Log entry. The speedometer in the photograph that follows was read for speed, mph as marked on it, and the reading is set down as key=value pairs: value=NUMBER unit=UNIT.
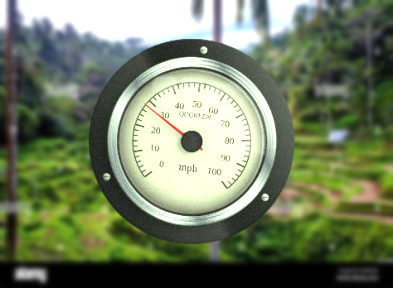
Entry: value=28 unit=mph
